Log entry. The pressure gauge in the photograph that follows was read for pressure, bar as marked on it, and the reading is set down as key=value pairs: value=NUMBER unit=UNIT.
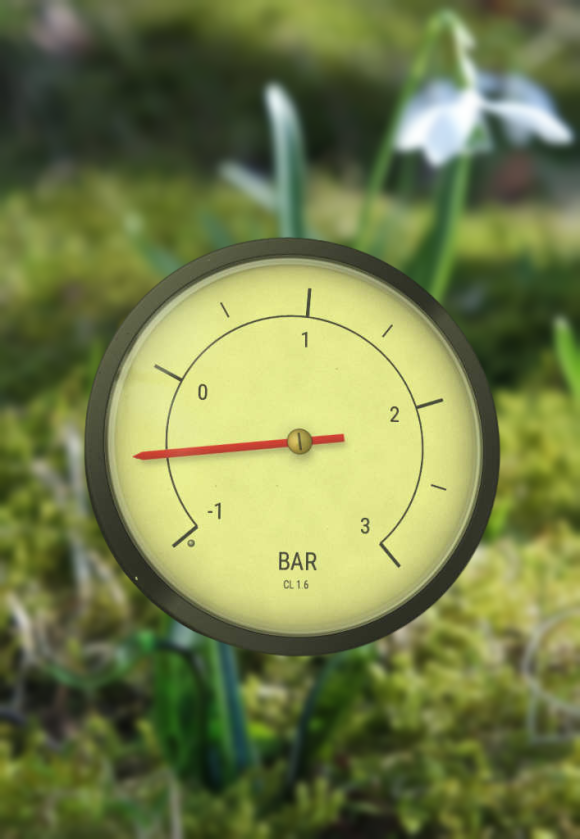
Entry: value=-0.5 unit=bar
